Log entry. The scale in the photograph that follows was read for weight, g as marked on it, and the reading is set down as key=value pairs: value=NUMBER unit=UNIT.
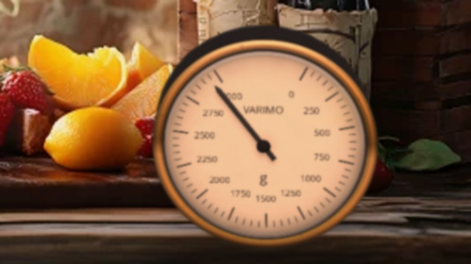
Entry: value=2950 unit=g
